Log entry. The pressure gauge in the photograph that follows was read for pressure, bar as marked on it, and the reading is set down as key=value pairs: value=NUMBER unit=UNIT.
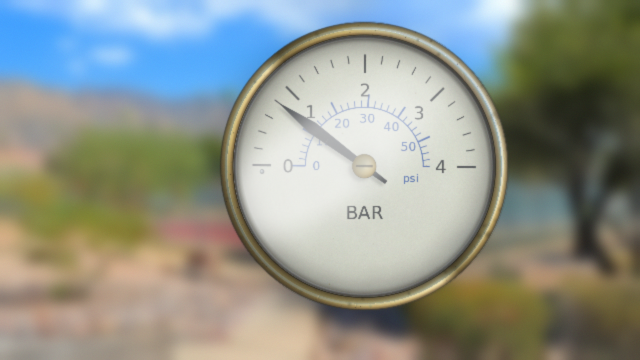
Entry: value=0.8 unit=bar
